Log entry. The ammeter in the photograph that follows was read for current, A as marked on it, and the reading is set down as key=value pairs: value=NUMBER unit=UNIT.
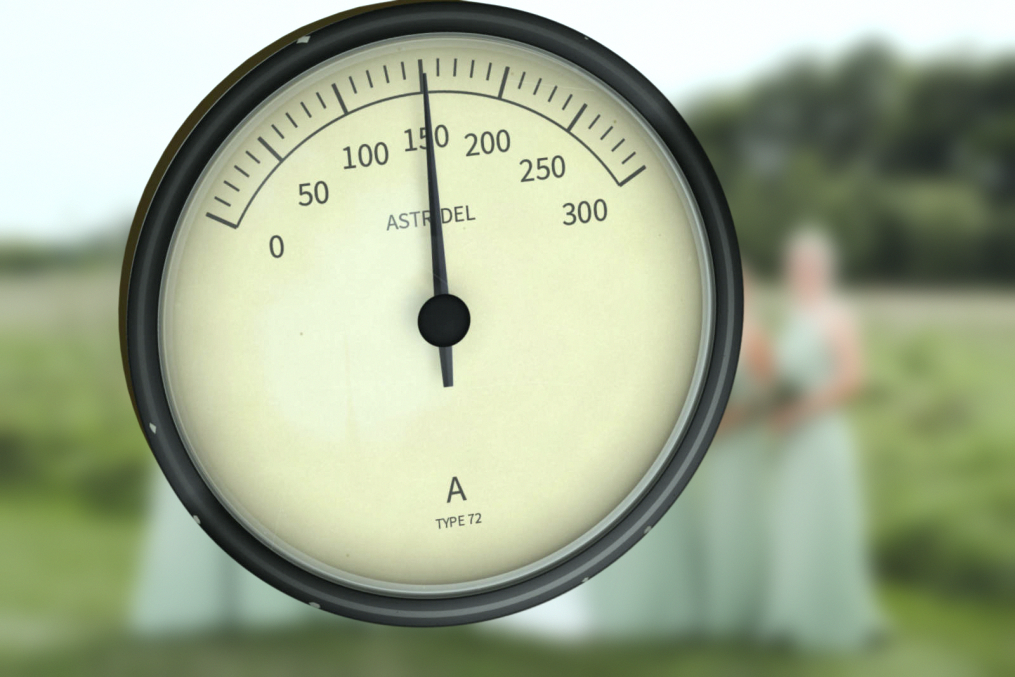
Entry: value=150 unit=A
